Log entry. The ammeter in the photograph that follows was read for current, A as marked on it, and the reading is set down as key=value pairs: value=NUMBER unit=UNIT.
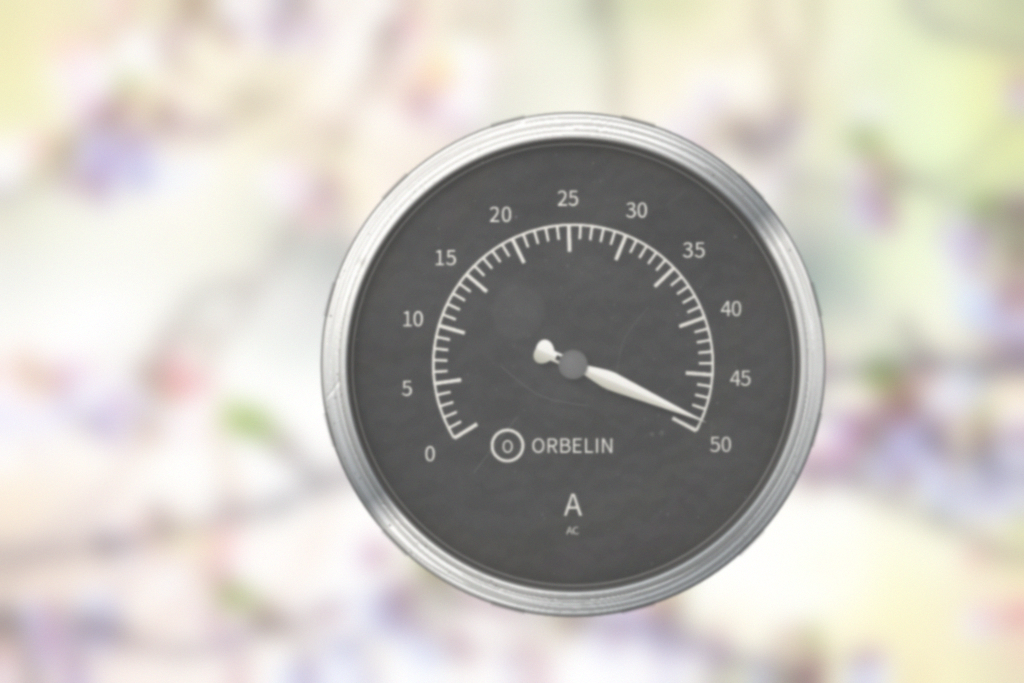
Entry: value=49 unit=A
